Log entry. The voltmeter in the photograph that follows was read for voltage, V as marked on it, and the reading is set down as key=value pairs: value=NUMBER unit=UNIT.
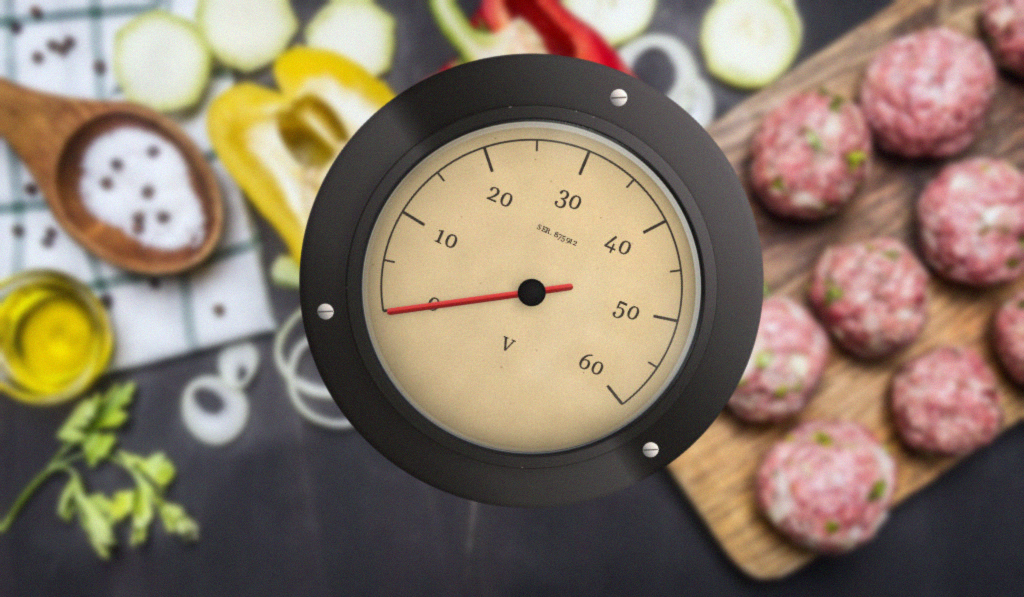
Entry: value=0 unit=V
